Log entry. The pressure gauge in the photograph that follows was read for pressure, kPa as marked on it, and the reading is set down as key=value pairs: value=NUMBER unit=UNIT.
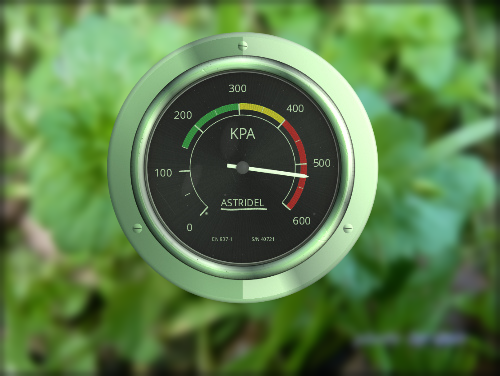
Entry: value=525 unit=kPa
